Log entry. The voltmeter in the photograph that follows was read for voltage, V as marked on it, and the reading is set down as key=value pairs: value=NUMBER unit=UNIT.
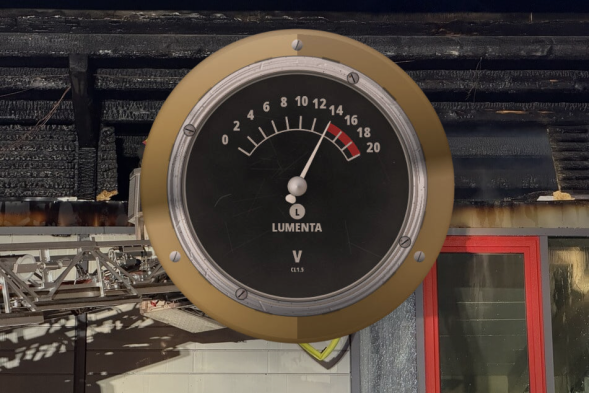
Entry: value=14 unit=V
